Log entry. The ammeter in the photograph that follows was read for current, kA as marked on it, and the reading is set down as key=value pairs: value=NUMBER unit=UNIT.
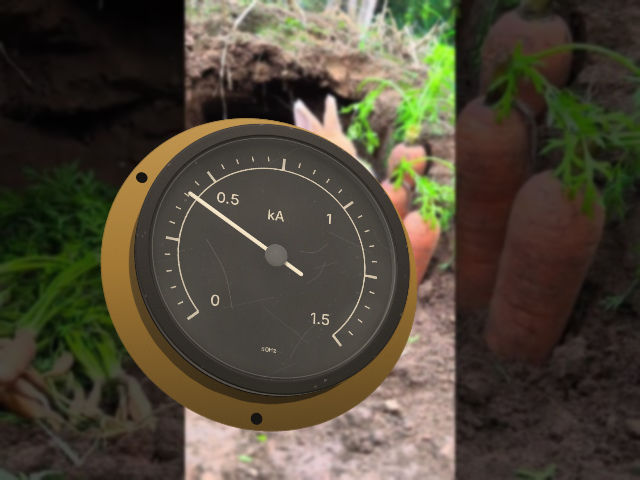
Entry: value=0.4 unit=kA
